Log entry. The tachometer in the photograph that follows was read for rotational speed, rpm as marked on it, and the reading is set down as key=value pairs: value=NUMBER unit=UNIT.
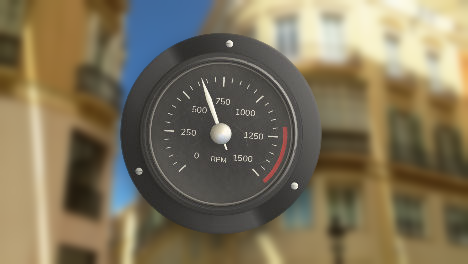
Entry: value=625 unit=rpm
